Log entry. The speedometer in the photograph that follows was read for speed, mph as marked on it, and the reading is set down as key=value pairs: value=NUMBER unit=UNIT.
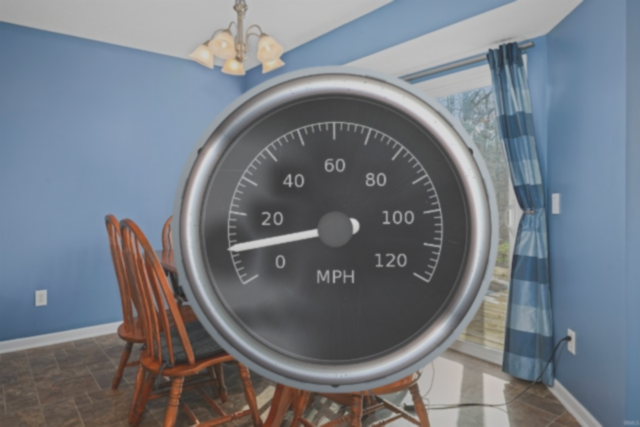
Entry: value=10 unit=mph
